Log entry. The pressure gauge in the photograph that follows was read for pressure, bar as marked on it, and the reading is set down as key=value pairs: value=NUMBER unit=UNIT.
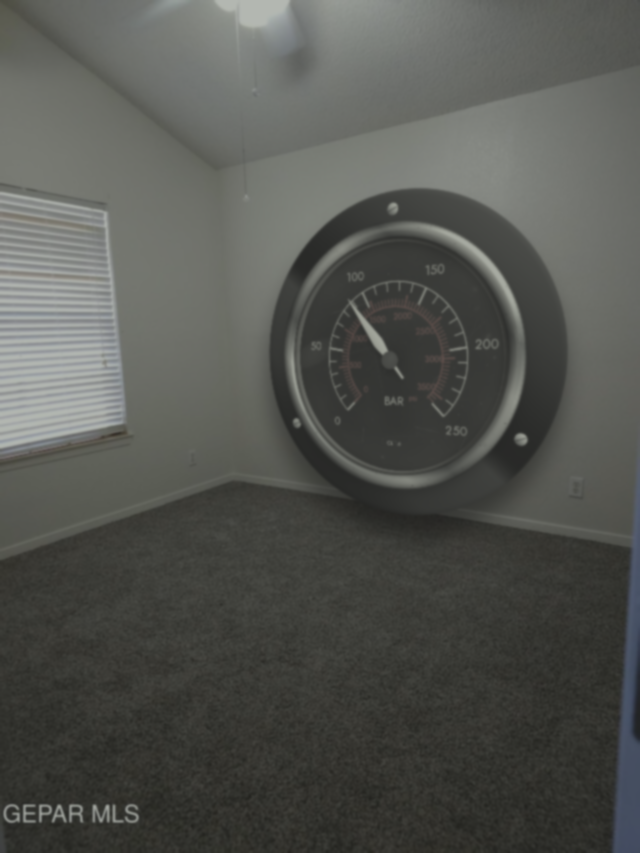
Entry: value=90 unit=bar
